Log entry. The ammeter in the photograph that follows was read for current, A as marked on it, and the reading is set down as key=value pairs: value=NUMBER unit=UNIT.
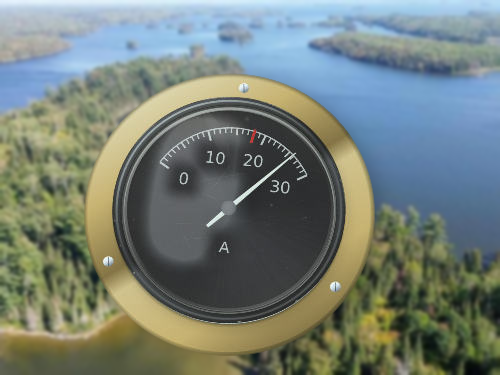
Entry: value=26 unit=A
